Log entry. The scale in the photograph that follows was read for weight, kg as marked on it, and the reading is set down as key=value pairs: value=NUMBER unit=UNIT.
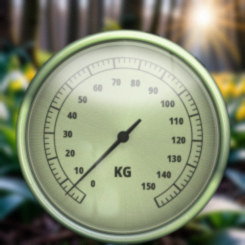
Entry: value=6 unit=kg
